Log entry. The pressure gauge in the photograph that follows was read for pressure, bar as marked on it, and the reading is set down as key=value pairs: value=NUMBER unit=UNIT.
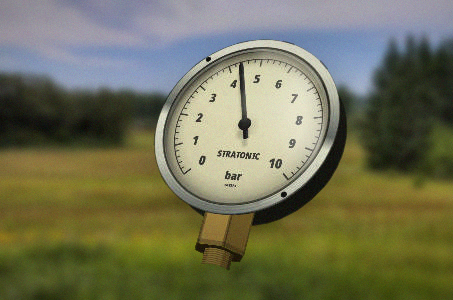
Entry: value=4.4 unit=bar
